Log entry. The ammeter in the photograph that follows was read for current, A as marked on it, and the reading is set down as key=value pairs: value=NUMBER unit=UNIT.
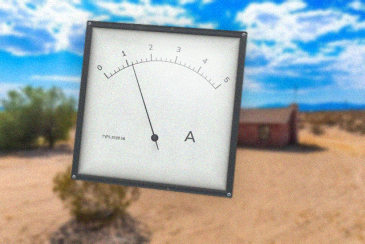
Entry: value=1.2 unit=A
